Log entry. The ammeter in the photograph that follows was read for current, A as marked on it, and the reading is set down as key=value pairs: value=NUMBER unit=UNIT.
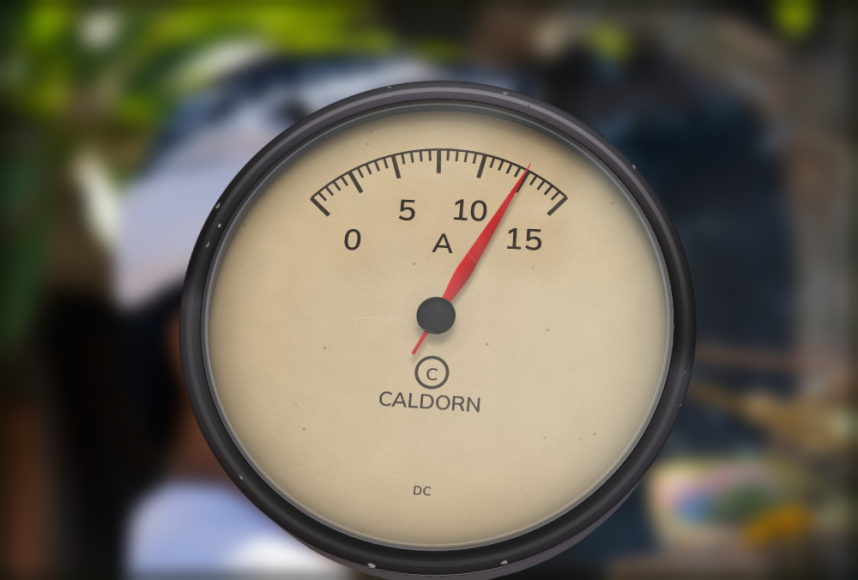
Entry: value=12.5 unit=A
